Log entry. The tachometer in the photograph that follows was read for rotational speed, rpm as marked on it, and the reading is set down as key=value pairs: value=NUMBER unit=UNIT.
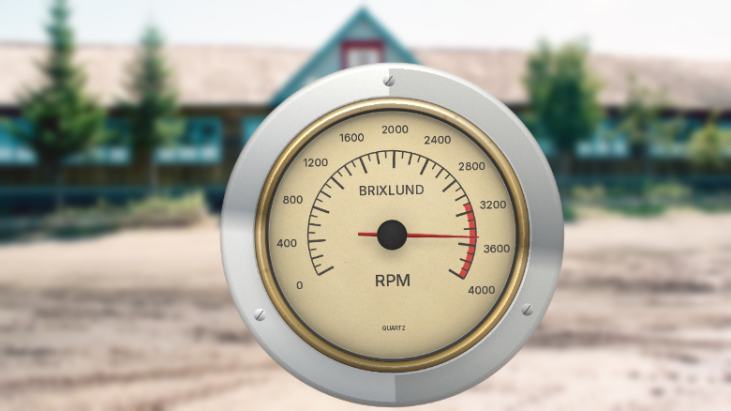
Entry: value=3500 unit=rpm
